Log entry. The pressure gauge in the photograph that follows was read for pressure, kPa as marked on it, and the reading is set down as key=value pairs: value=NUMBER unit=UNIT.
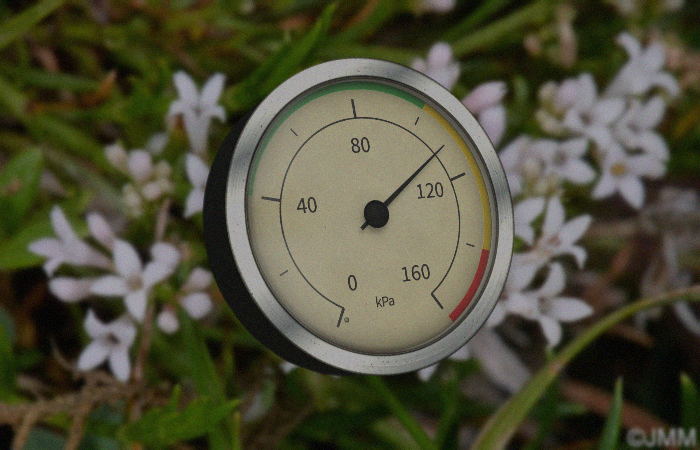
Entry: value=110 unit=kPa
